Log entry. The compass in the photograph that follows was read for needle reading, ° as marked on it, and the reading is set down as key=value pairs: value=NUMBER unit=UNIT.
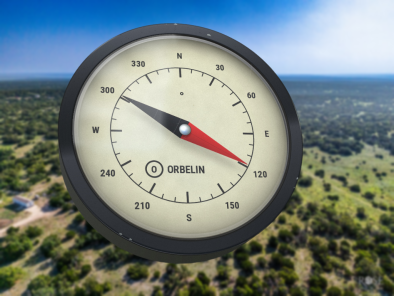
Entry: value=120 unit=°
